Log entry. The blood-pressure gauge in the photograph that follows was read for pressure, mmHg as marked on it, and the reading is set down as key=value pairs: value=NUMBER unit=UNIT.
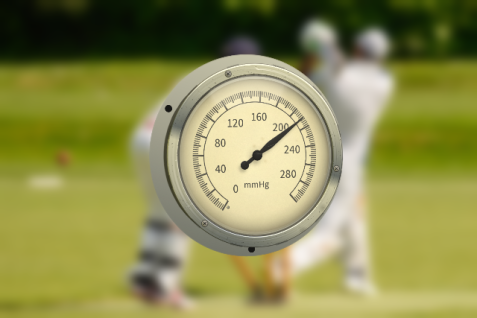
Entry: value=210 unit=mmHg
